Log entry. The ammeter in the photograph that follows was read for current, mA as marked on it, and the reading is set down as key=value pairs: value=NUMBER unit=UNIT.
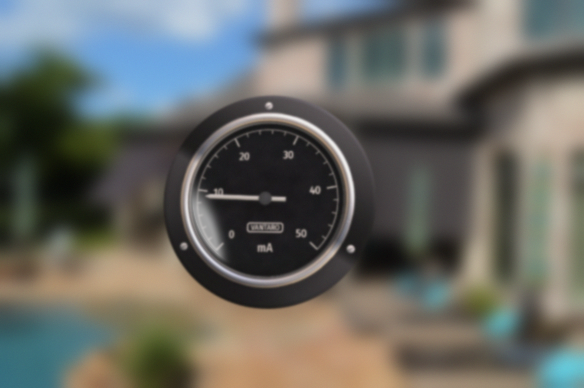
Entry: value=9 unit=mA
